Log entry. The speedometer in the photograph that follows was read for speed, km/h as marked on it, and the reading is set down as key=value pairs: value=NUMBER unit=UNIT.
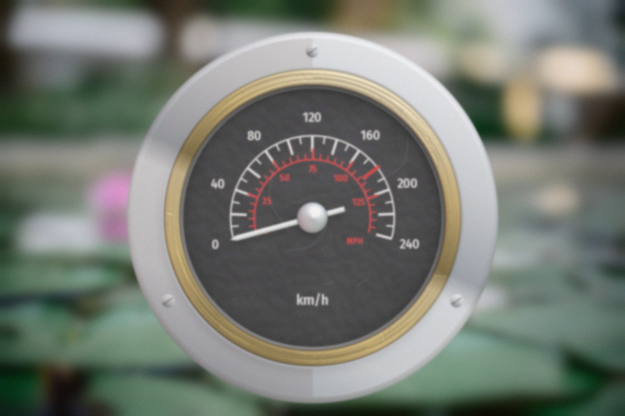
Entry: value=0 unit=km/h
